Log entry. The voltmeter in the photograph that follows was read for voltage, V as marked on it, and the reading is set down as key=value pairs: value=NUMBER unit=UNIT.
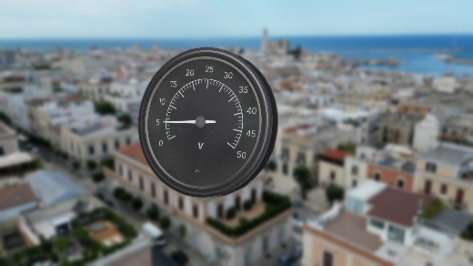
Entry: value=5 unit=V
